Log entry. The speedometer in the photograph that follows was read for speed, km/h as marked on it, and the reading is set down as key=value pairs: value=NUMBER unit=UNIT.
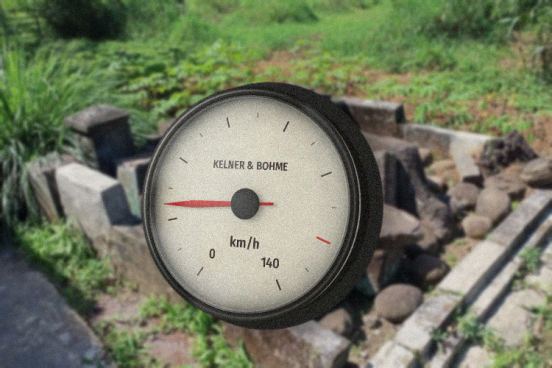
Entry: value=25 unit=km/h
